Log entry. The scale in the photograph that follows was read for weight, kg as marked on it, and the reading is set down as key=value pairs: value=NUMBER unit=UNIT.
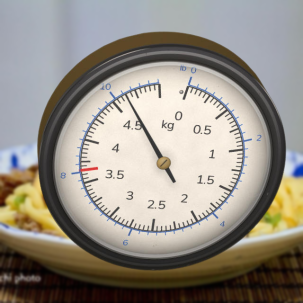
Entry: value=4.65 unit=kg
